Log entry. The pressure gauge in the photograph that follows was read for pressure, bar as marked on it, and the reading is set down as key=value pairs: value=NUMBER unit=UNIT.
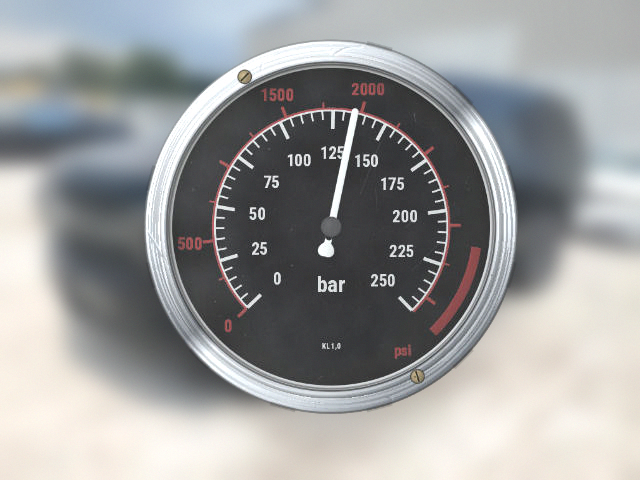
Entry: value=135 unit=bar
